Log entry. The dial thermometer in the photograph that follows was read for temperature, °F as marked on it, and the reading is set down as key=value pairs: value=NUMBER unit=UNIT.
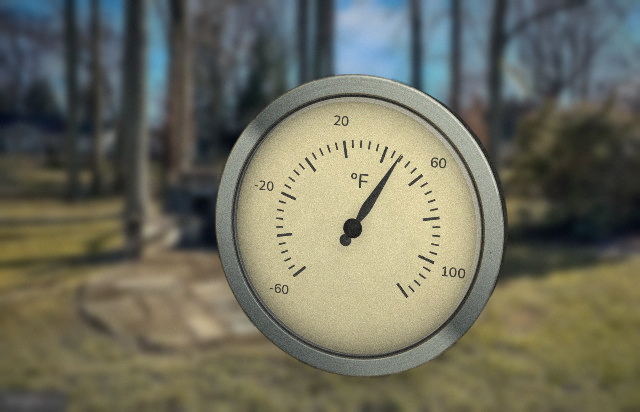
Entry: value=48 unit=°F
